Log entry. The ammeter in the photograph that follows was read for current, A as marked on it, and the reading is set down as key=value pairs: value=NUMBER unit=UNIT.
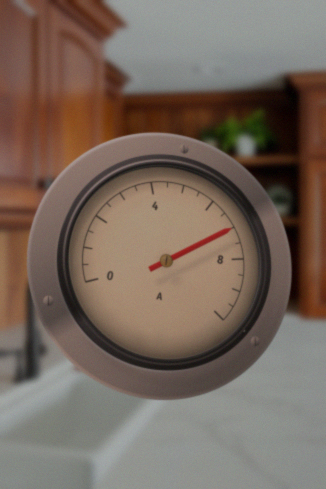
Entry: value=7 unit=A
